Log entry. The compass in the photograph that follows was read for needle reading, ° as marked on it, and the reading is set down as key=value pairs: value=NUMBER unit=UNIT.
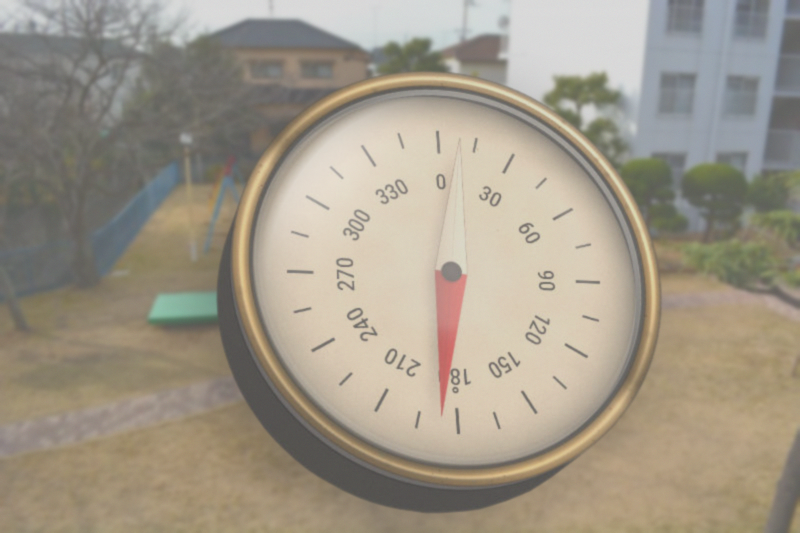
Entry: value=187.5 unit=°
